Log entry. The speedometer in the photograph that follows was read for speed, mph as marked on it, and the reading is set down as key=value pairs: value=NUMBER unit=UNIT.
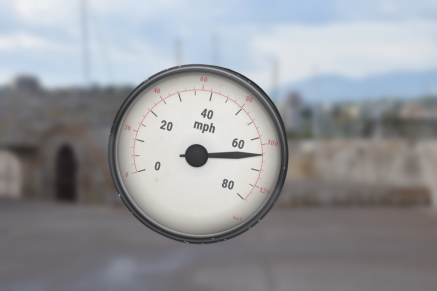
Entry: value=65 unit=mph
